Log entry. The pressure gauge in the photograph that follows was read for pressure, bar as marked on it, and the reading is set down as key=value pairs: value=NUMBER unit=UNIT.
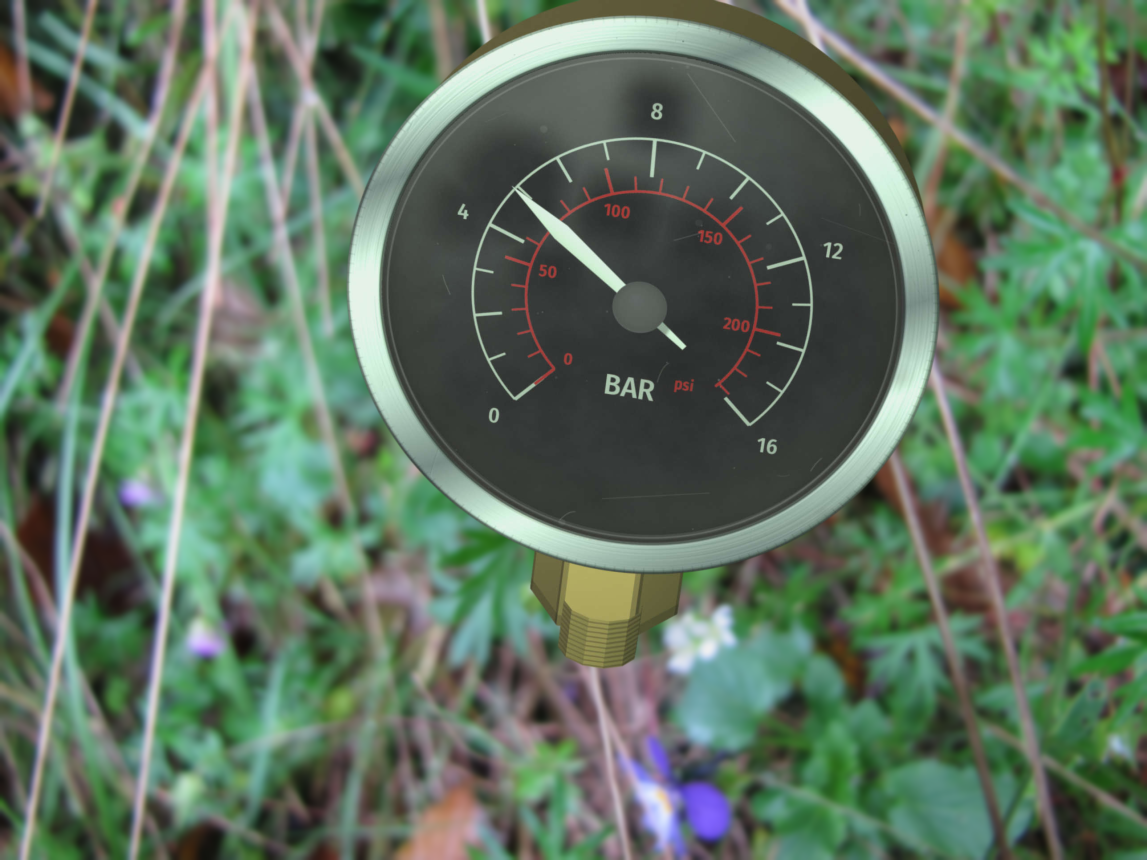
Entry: value=5 unit=bar
